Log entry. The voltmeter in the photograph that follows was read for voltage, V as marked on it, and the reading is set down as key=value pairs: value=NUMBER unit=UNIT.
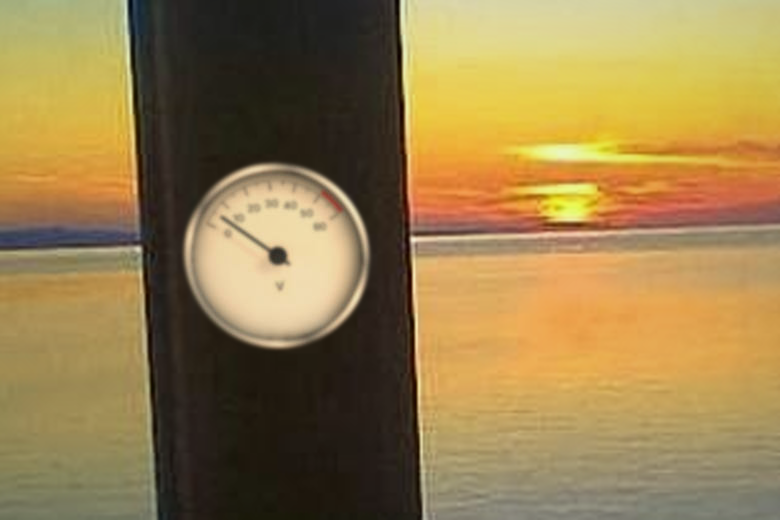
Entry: value=5 unit=V
